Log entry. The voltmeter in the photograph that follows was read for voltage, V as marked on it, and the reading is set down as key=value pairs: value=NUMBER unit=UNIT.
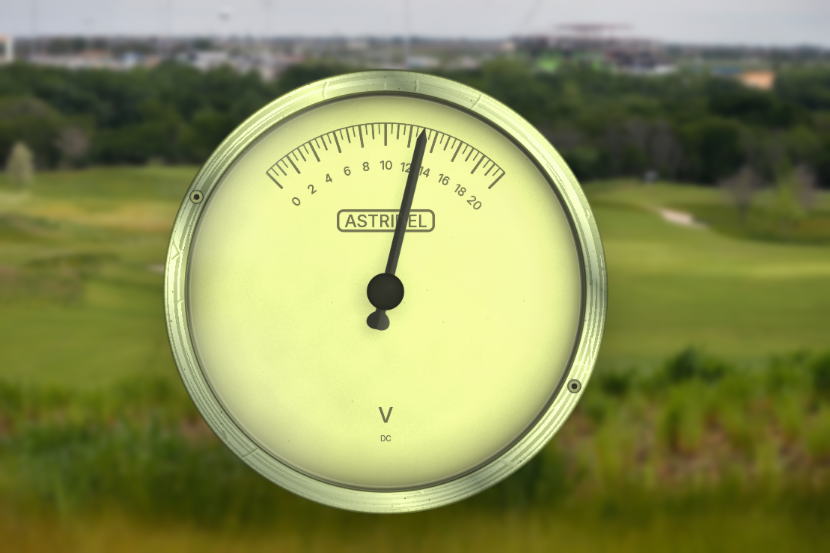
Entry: value=13 unit=V
